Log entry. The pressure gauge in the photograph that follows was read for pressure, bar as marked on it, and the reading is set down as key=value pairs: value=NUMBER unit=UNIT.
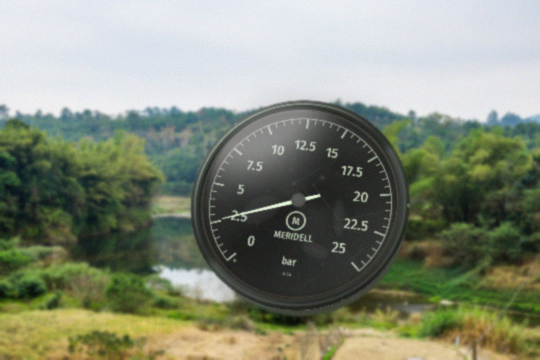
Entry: value=2.5 unit=bar
